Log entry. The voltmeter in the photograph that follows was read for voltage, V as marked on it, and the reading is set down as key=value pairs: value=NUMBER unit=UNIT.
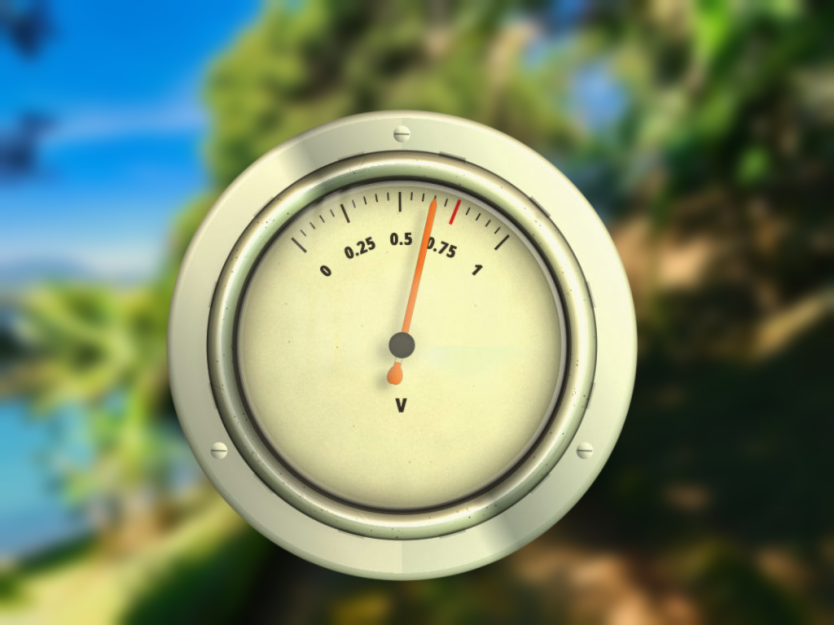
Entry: value=0.65 unit=V
